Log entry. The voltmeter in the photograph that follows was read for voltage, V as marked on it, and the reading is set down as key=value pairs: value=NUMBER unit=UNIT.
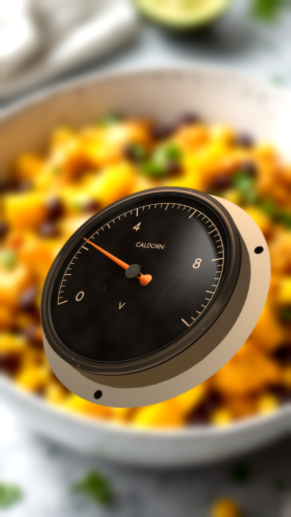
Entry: value=2.2 unit=V
